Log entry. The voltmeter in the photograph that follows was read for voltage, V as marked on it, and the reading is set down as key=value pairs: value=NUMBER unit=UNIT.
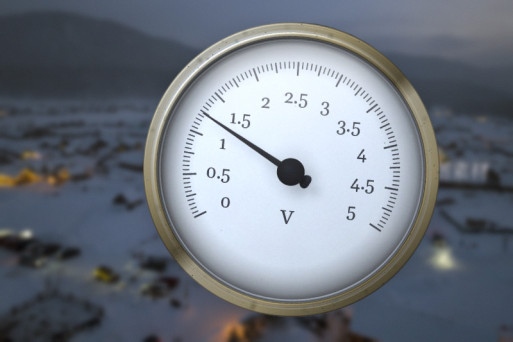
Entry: value=1.25 unit=V
